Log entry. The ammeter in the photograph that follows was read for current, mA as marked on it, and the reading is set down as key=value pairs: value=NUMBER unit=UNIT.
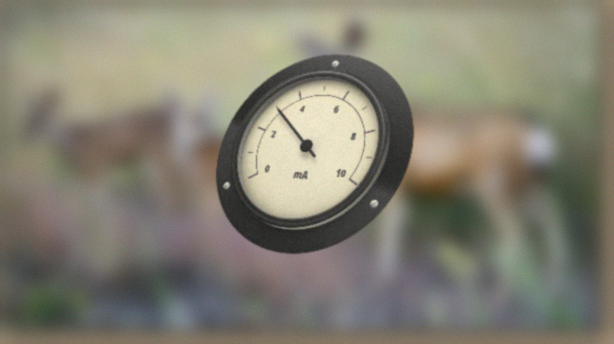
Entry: value=3 unit=mA
